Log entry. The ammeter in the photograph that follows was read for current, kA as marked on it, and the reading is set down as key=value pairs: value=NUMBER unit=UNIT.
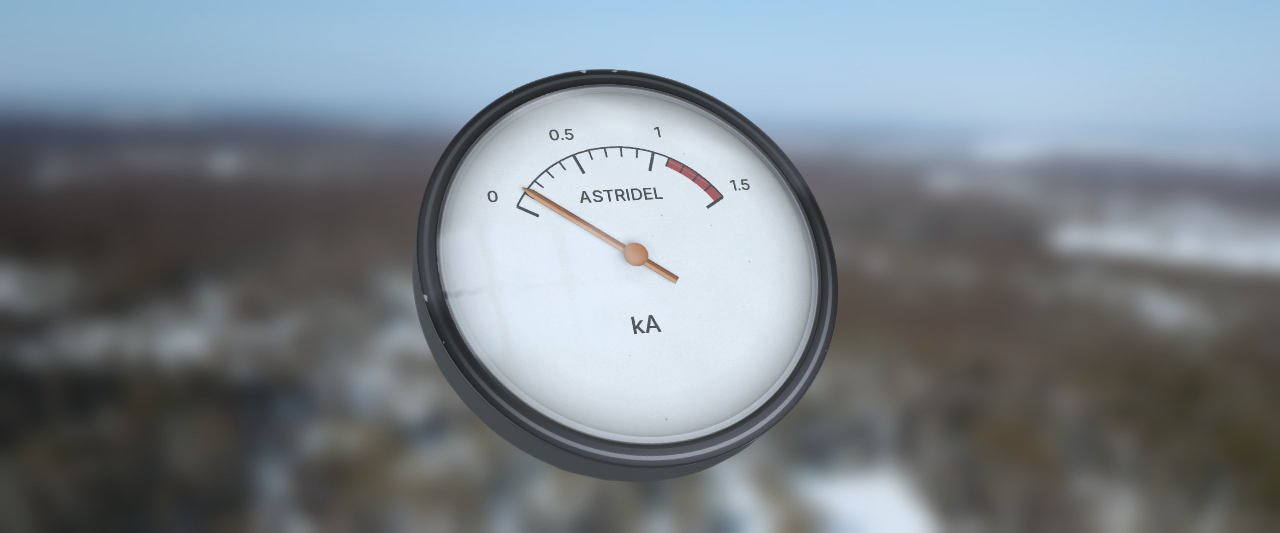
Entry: value=0.1 unit=kA
